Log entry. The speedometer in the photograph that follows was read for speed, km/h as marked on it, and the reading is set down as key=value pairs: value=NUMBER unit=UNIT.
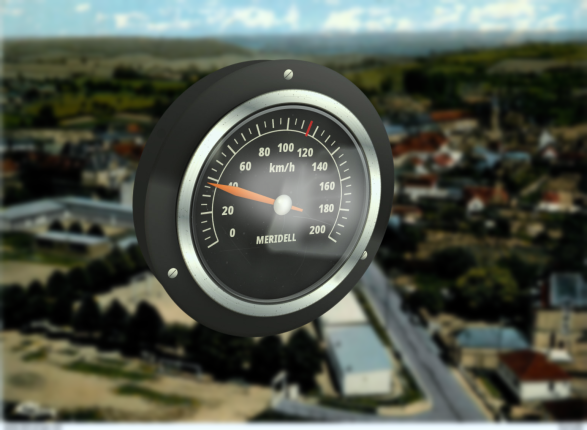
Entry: value=37.5 unit=km/h
